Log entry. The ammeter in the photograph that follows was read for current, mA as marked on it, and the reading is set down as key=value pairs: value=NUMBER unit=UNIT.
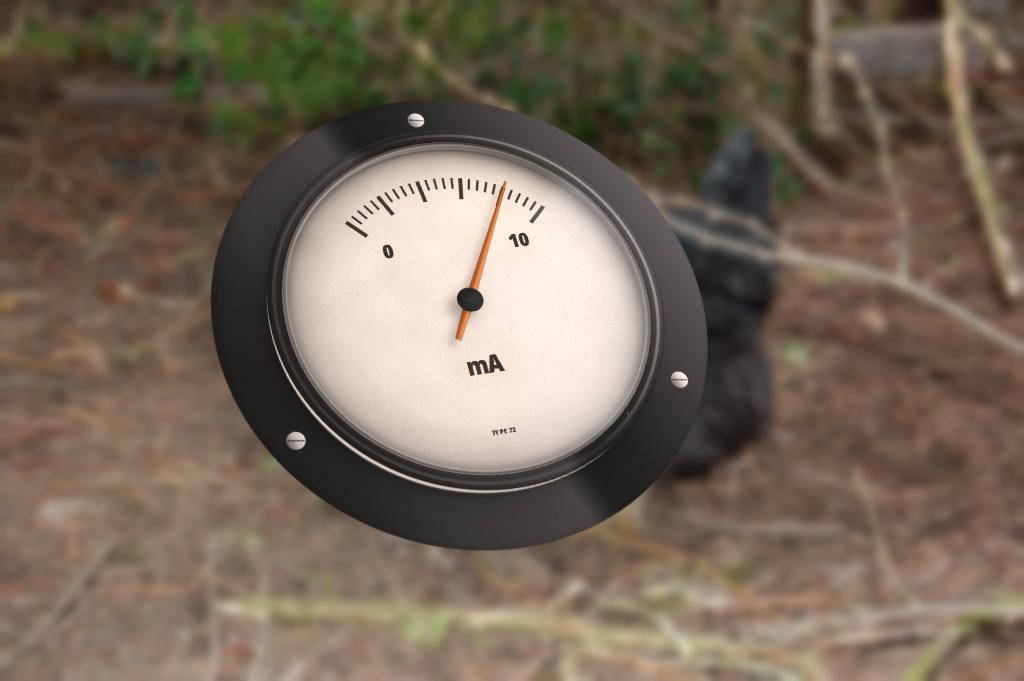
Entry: value=8 unit=mA
